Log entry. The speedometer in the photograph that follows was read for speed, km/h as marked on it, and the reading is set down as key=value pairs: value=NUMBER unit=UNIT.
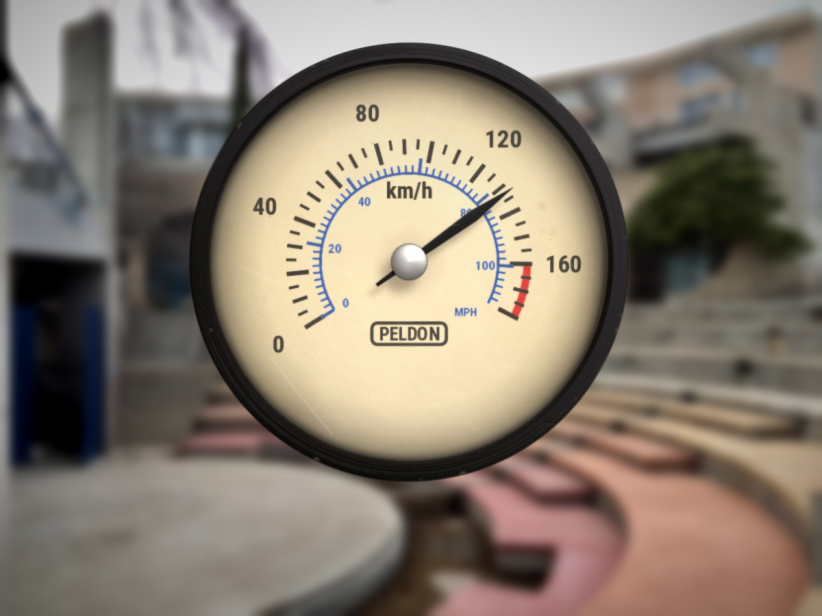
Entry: value=132.5 unit=km/h
